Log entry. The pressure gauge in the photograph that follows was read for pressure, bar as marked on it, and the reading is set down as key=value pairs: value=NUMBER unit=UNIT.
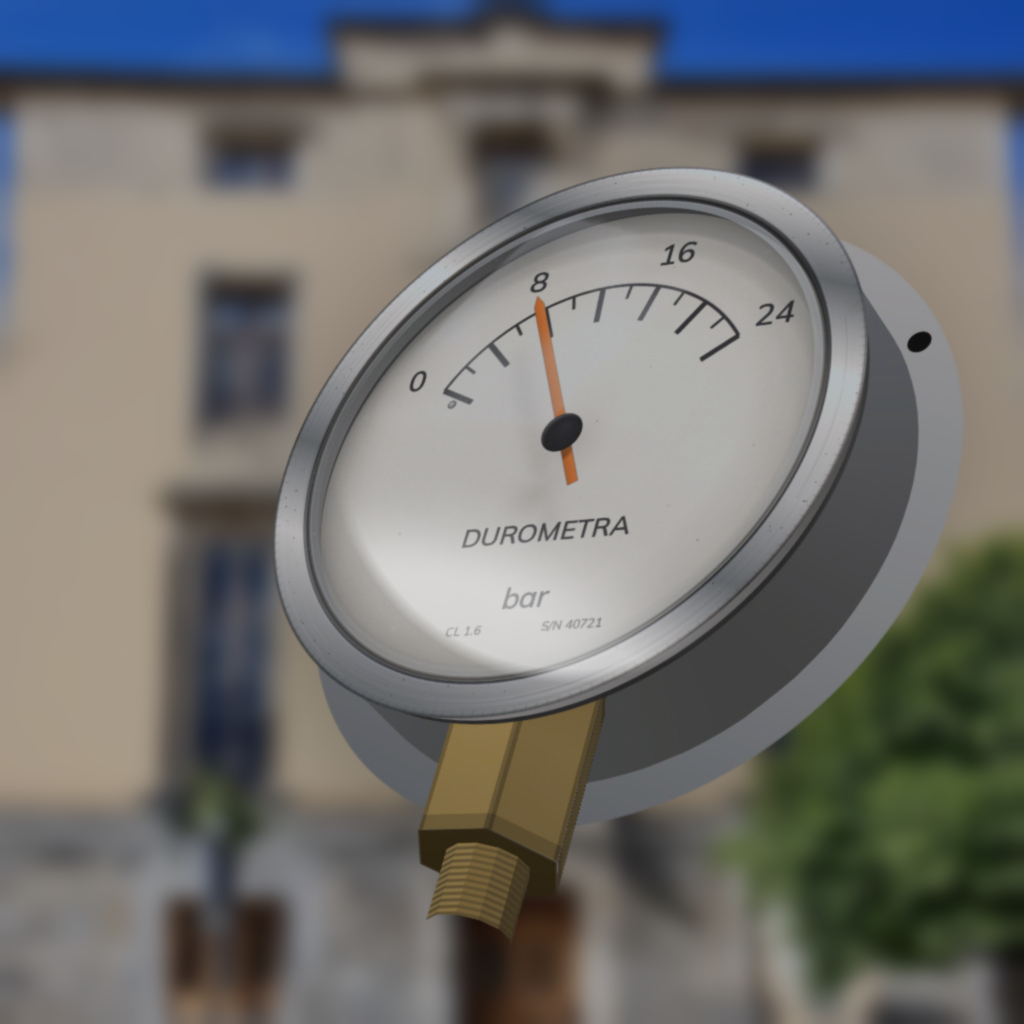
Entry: value=8 unit=bar
